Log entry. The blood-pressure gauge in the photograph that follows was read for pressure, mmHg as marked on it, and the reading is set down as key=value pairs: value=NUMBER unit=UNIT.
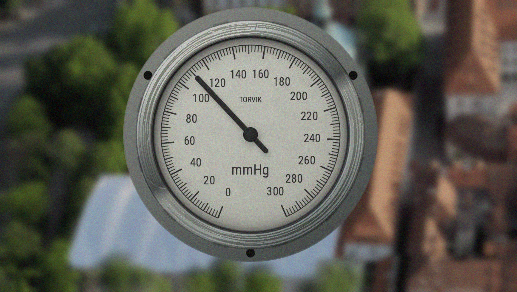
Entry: value=110 unit=mmHg
